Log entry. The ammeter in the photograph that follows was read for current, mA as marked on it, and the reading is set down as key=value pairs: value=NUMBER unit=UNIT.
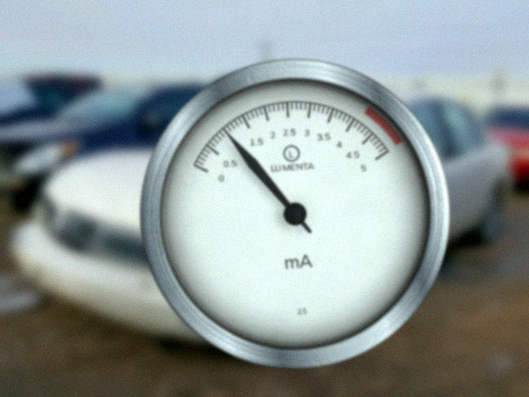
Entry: value=1 unit=mA
